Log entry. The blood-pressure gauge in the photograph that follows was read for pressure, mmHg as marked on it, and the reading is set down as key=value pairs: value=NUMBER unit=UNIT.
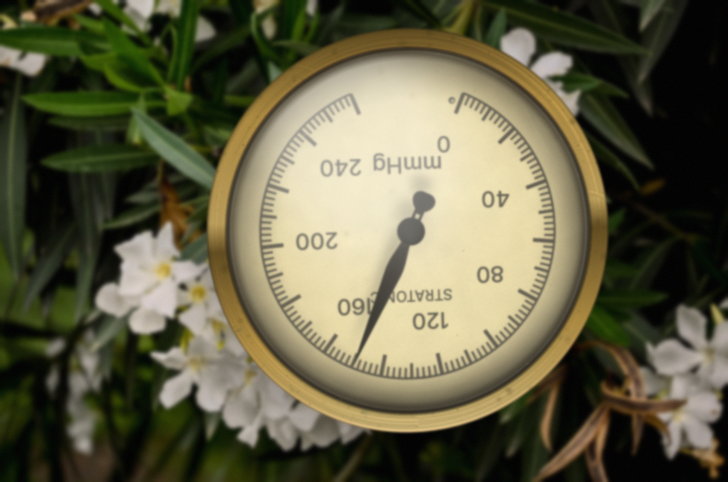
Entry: value=150 unit=mmHg
